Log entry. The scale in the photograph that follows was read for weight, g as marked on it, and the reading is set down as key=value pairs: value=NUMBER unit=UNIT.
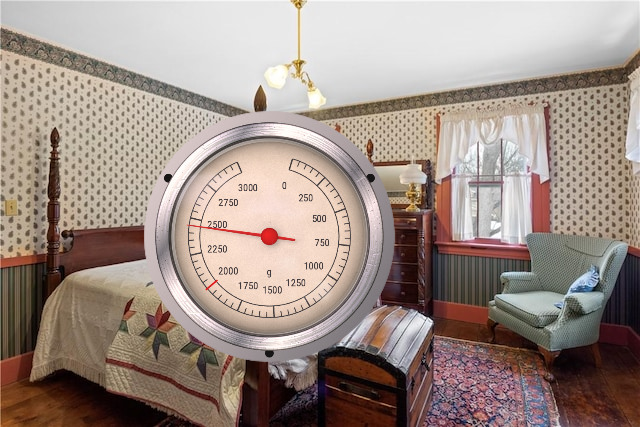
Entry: value=2450 unit=g
